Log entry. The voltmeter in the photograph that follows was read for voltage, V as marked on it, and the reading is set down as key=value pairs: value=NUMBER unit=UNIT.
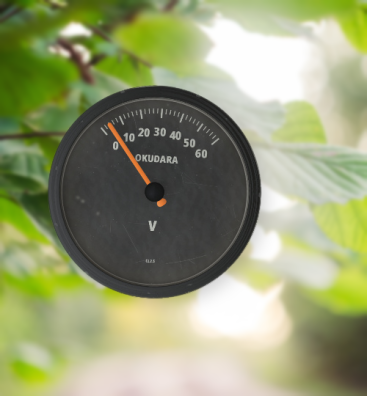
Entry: value=4 unit=V
